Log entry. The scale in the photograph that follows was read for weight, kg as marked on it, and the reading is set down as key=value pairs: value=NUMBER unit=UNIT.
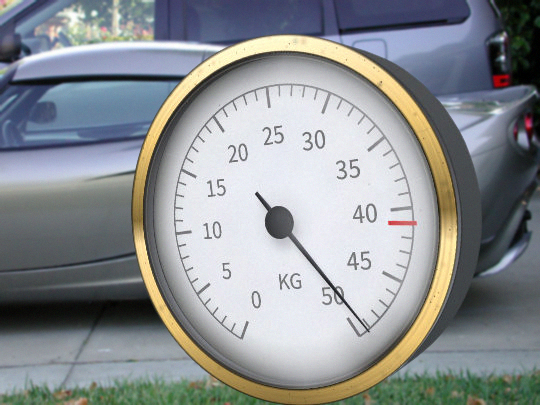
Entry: value=49 unit=kg
